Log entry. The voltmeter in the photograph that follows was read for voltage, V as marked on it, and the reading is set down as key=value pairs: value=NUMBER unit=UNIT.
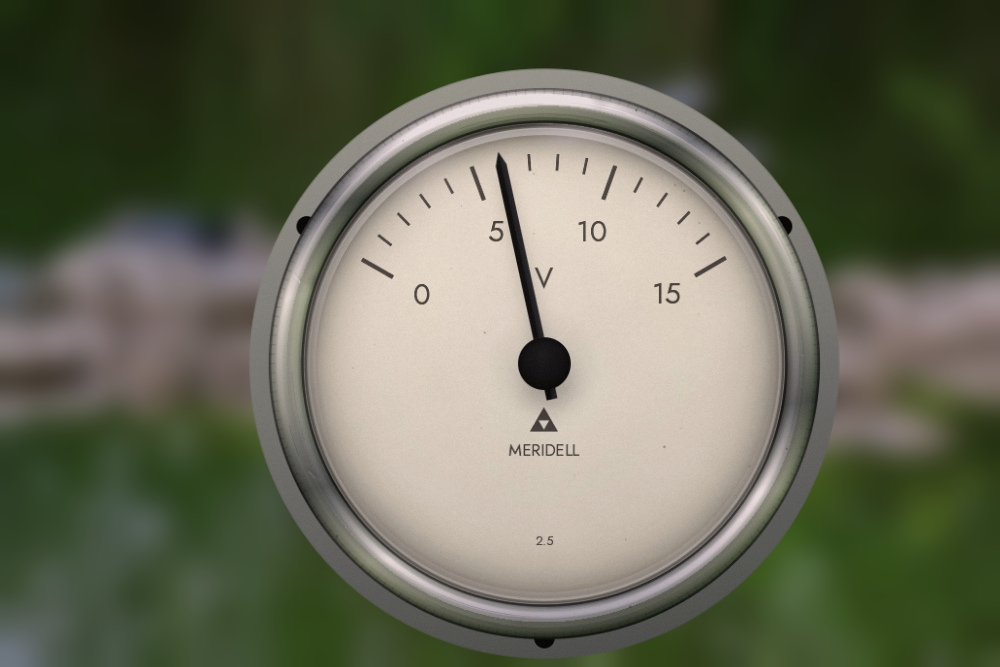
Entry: value=6 unit=V
